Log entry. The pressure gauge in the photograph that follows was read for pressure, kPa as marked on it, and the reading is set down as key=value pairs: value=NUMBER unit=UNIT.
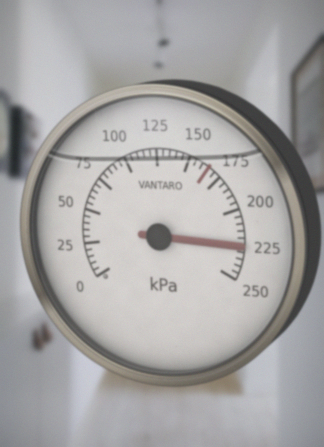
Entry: value=225 unit=kPa
